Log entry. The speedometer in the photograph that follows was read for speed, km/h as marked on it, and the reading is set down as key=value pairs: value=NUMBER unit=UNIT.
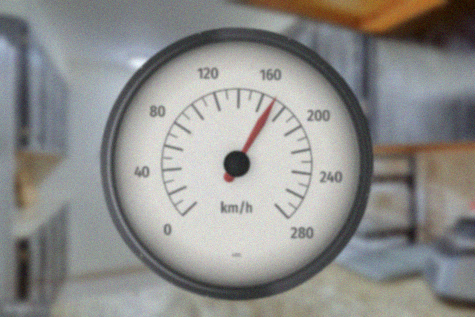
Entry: value=170 unit=km/h
